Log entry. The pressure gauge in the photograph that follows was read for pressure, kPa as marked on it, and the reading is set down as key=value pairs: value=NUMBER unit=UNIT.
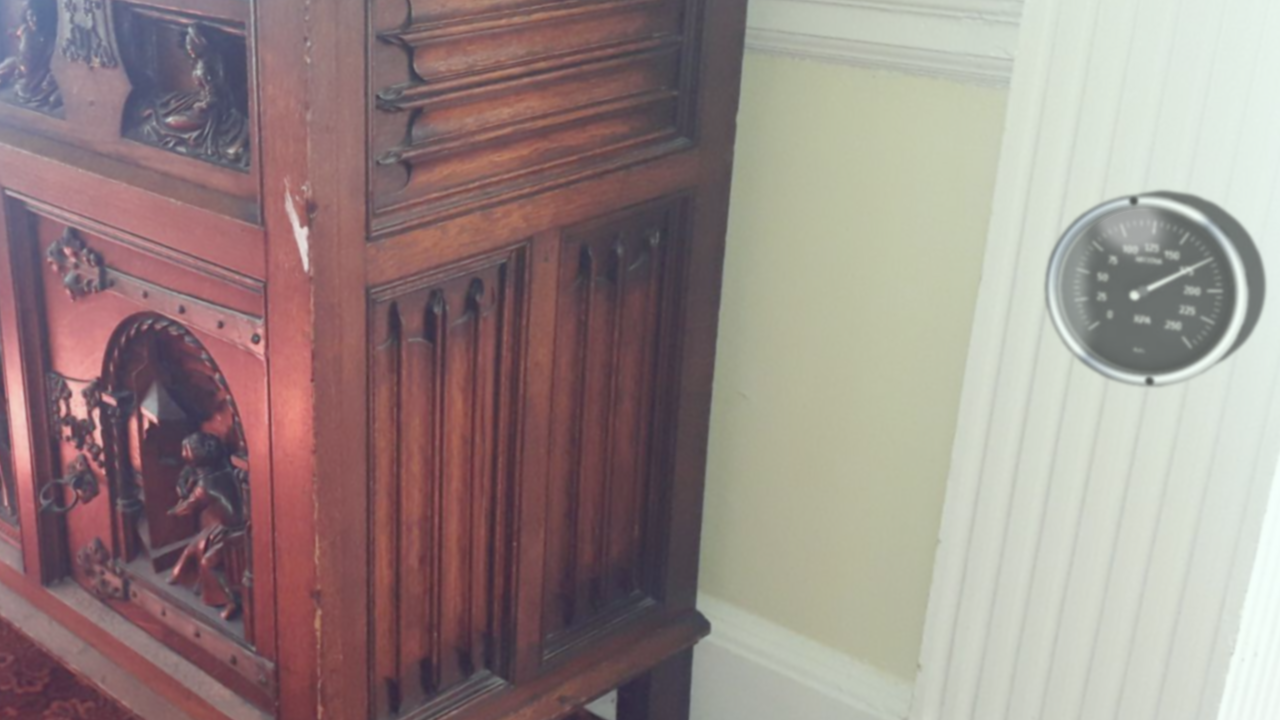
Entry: value=175 unit=kPa
